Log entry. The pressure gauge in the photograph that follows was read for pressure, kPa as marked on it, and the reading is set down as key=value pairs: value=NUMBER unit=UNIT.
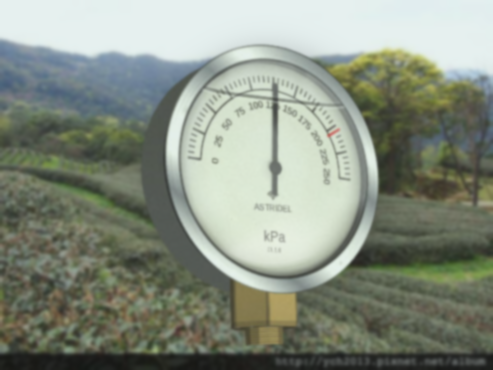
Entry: value=125 unit=kPa
